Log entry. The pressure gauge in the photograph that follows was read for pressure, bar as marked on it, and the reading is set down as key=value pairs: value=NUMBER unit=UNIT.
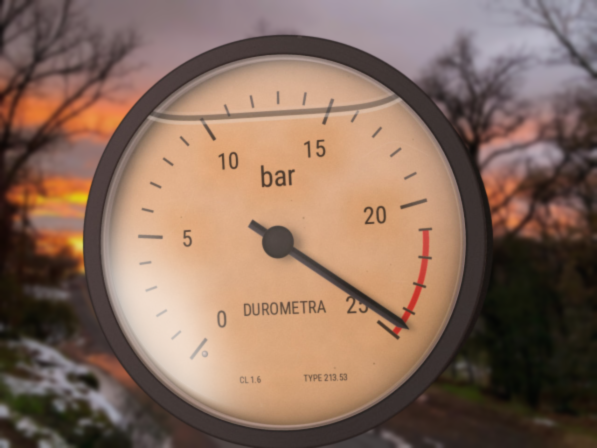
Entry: value=24.5 unit=bar
